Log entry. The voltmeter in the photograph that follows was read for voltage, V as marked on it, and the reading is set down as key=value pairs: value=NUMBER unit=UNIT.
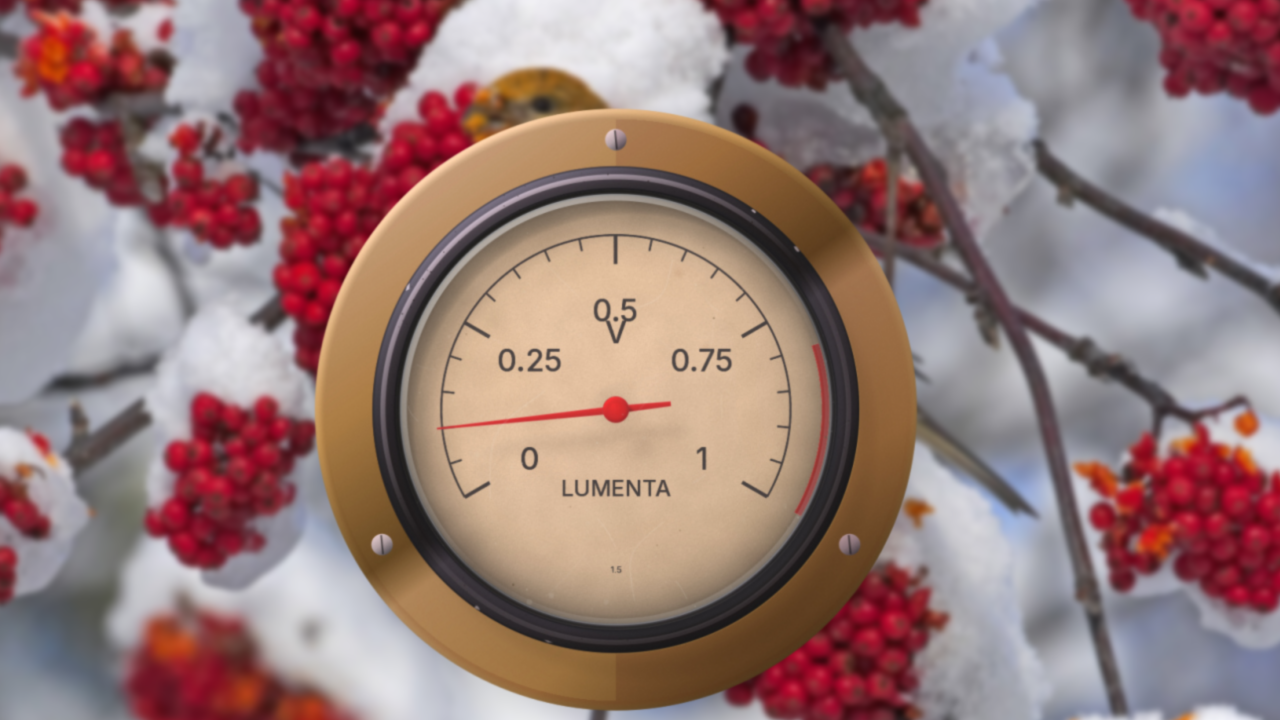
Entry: value=0.1 unit=V
